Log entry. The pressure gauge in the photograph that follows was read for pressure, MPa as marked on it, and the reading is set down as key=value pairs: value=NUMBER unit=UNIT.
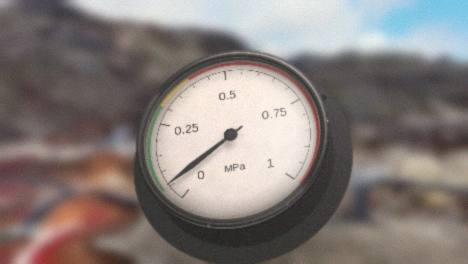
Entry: value=0.05 unit=MPa
